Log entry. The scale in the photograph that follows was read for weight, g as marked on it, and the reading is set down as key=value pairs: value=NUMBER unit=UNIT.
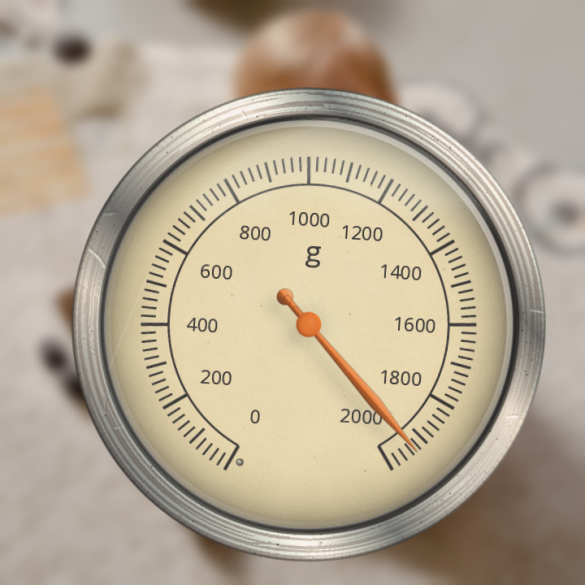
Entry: value=1930 unit=g
